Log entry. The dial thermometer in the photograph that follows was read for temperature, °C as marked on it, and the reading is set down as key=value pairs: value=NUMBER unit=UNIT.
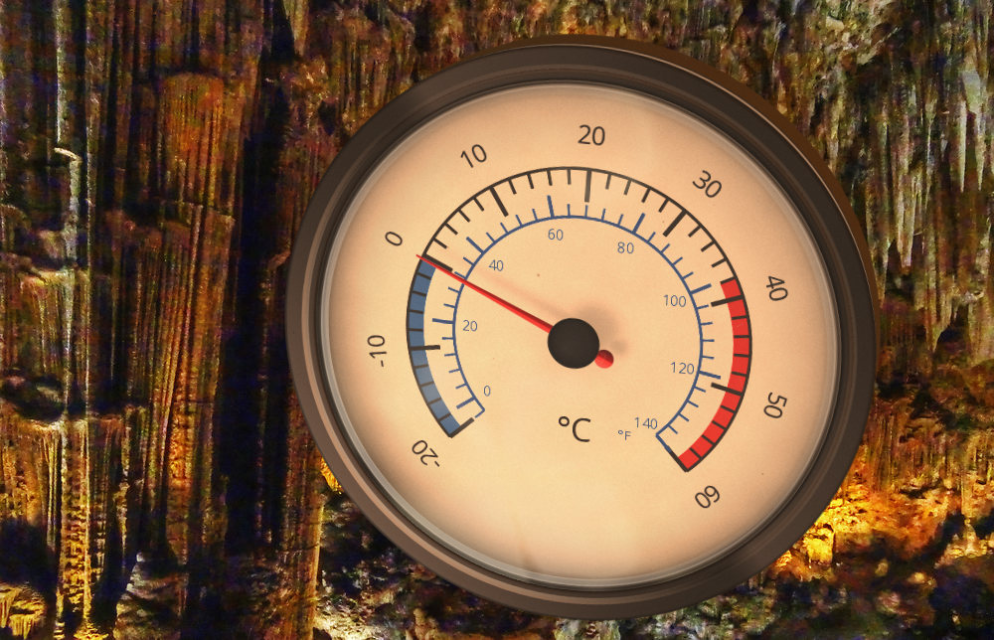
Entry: value=0 unit=°C
